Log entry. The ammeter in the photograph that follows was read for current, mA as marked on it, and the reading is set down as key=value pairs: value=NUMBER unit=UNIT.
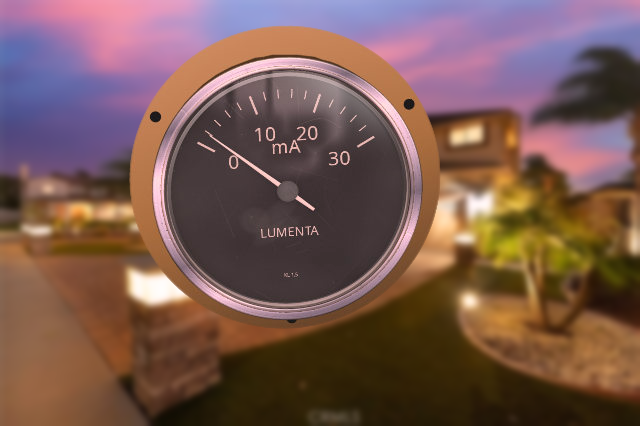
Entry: value=2 unit=mA
